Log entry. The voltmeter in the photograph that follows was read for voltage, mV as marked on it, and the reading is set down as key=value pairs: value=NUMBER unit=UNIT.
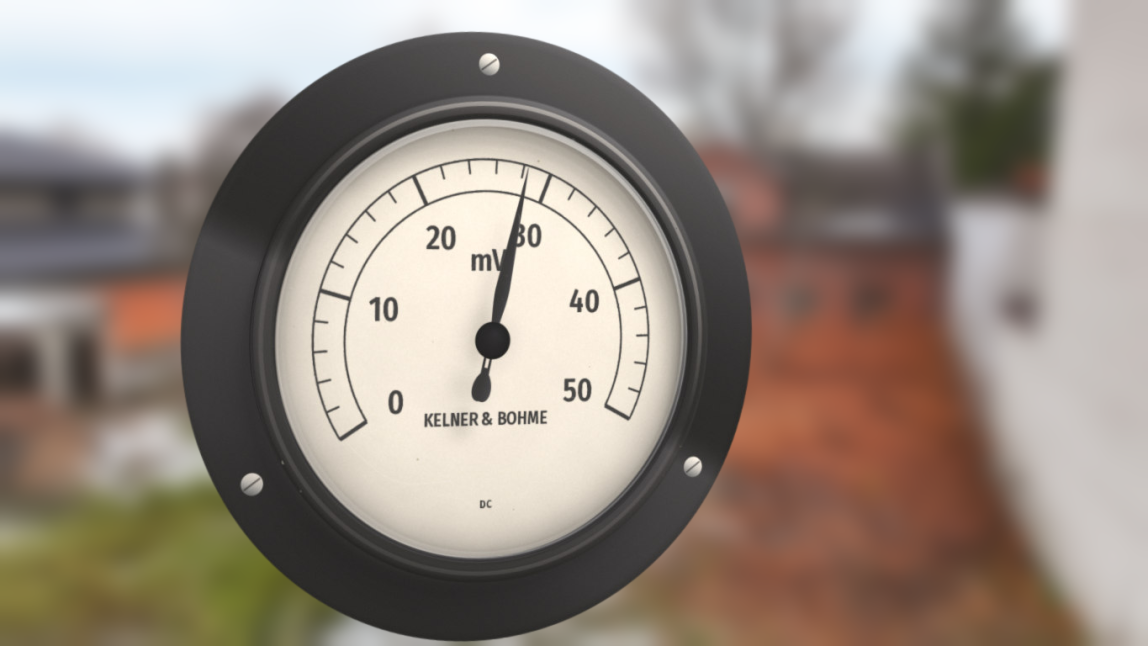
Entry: value=28 unit=mV
